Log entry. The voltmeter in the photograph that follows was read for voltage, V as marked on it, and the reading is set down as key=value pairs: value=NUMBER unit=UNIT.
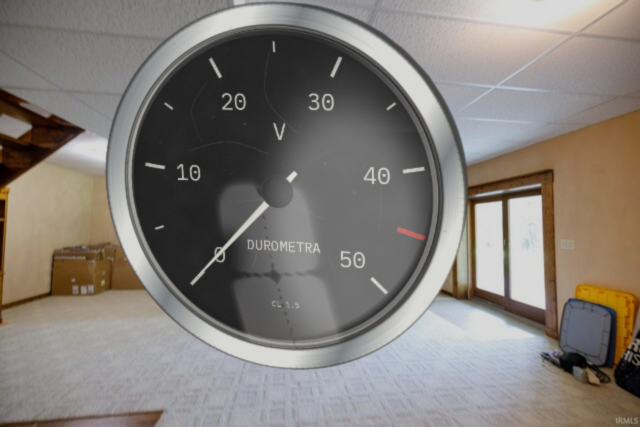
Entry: value=0 unit=V
